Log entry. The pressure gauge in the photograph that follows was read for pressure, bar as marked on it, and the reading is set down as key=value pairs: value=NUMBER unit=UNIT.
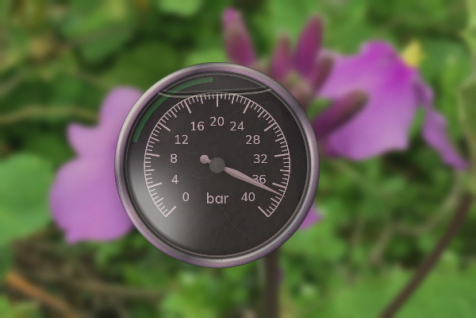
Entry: value=37 unit=bar
